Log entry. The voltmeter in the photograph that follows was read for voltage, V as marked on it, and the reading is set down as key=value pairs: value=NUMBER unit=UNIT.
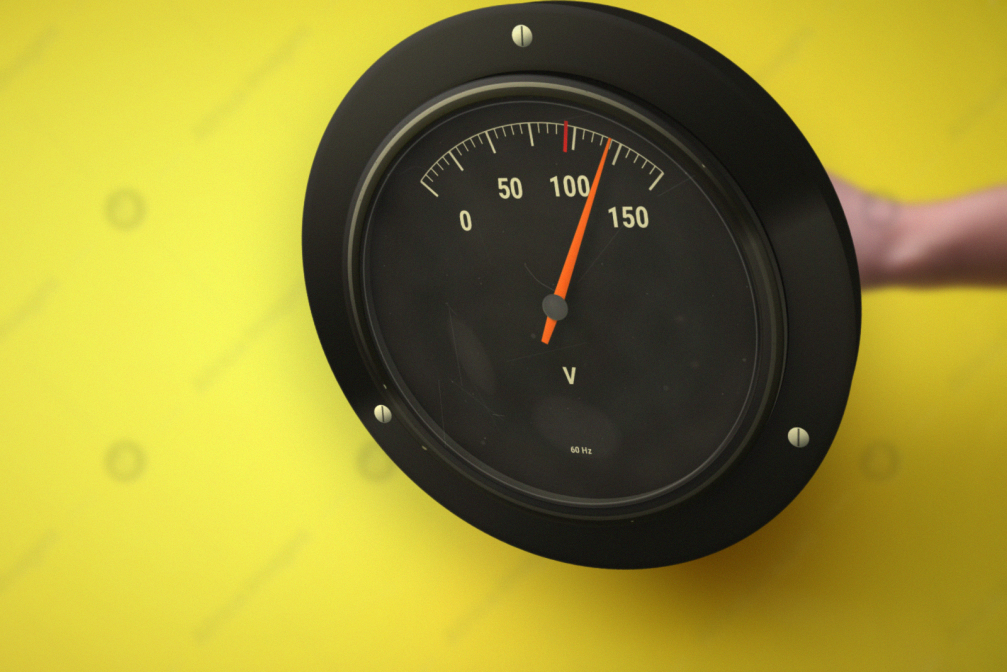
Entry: value=120 unit=V
